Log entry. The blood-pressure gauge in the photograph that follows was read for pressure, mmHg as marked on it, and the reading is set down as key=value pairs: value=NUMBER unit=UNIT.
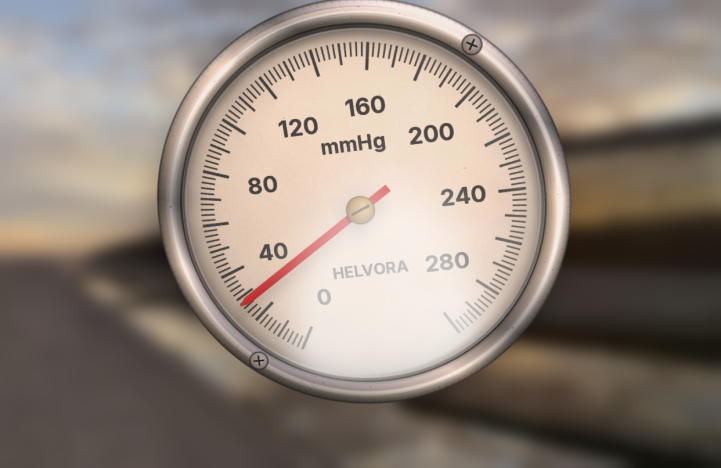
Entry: value=28 unit=mmHg
